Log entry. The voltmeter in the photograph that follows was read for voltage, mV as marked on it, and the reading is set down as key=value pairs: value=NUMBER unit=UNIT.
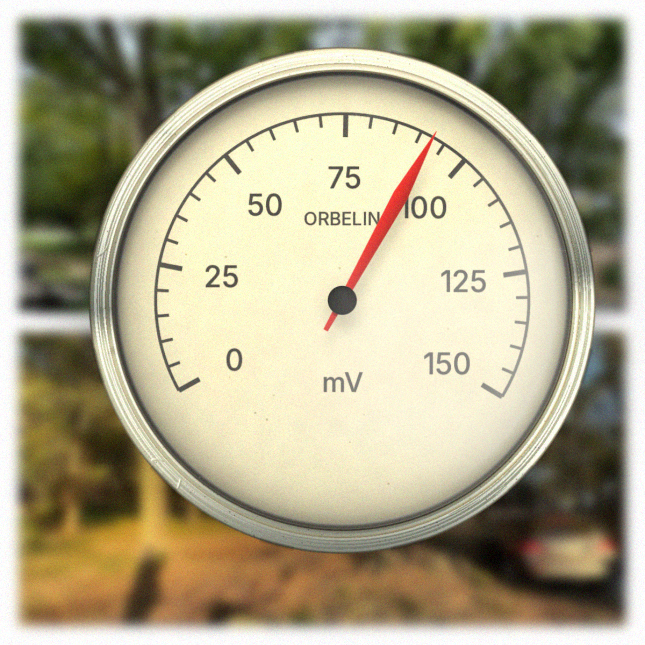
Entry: value=92.5 unit=mV
